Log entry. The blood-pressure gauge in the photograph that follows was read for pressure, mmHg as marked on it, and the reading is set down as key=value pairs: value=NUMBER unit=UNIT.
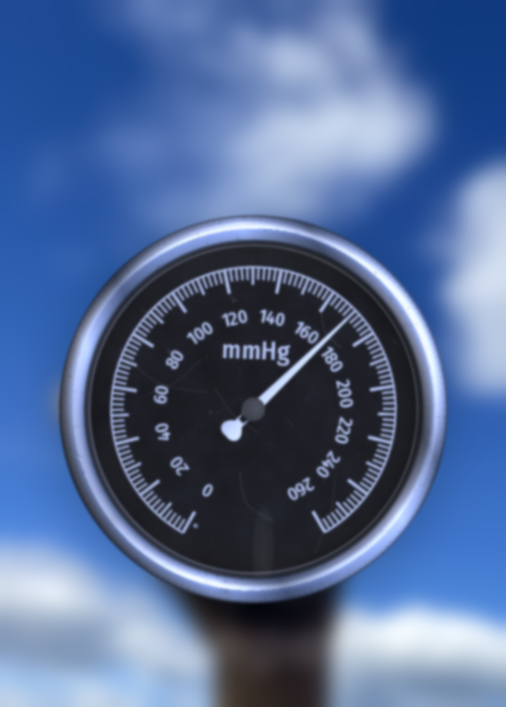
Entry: value=170 unit=mmHg
